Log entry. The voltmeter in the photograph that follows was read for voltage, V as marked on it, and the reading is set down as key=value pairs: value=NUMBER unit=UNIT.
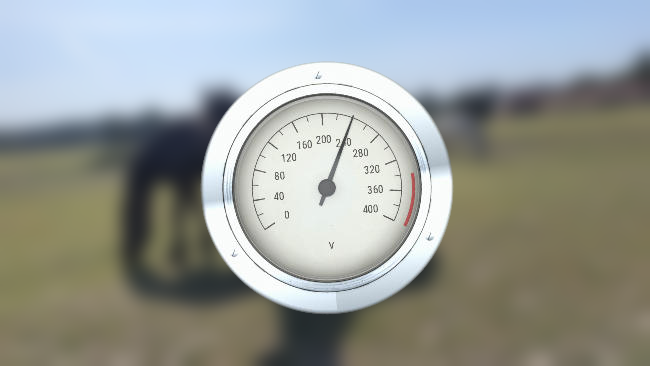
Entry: value=240 unit=V
